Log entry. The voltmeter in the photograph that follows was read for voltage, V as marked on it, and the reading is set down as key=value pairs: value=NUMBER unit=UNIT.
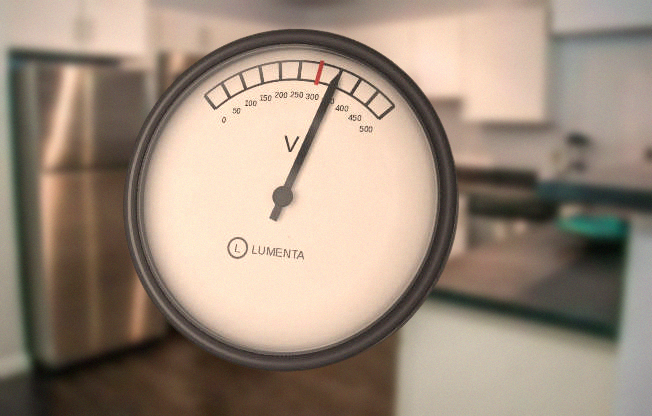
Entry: value=350 unit=V
